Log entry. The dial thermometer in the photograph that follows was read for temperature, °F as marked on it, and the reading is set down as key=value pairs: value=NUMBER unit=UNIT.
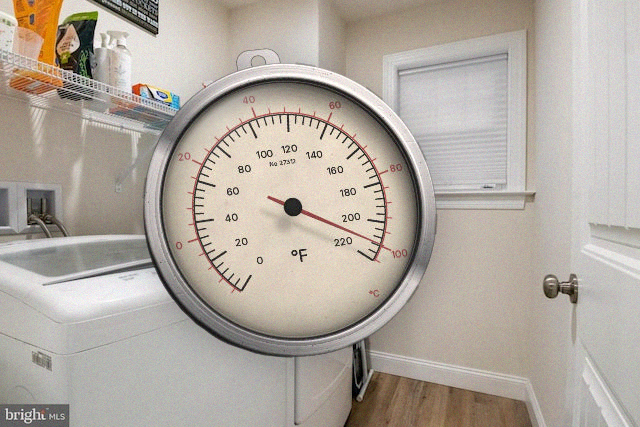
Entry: value=212 unit=°F
